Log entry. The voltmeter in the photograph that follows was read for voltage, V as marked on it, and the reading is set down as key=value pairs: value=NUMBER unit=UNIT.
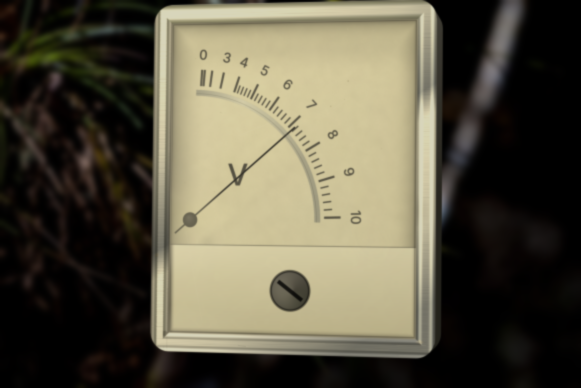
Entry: value=7.2 unit=V
